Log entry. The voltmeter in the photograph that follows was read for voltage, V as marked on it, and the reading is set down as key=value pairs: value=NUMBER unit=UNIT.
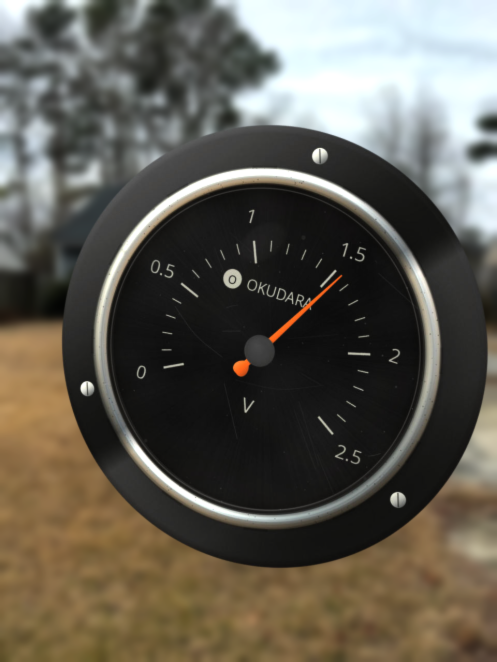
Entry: value=1.55 unit=V
